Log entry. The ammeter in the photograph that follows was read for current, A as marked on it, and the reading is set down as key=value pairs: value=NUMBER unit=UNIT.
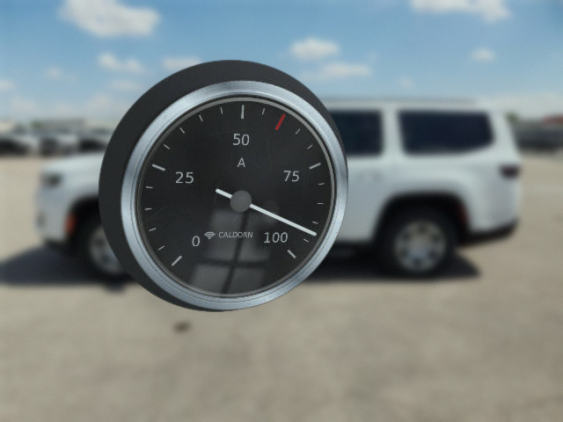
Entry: value=92.5 unit=A
